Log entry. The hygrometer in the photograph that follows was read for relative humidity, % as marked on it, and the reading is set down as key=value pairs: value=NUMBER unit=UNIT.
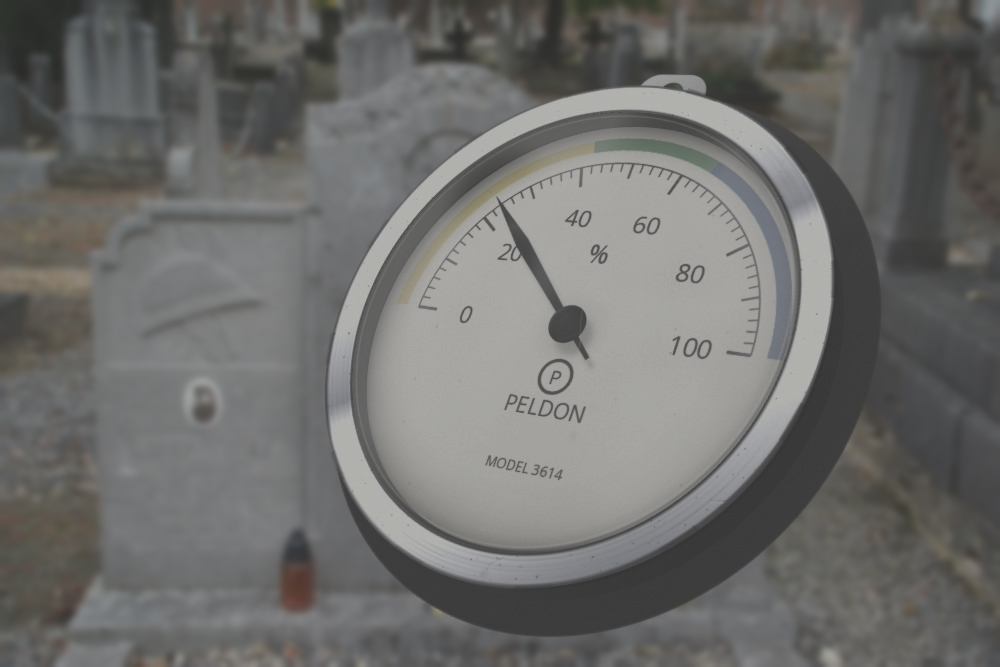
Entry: value=24 unit=%
